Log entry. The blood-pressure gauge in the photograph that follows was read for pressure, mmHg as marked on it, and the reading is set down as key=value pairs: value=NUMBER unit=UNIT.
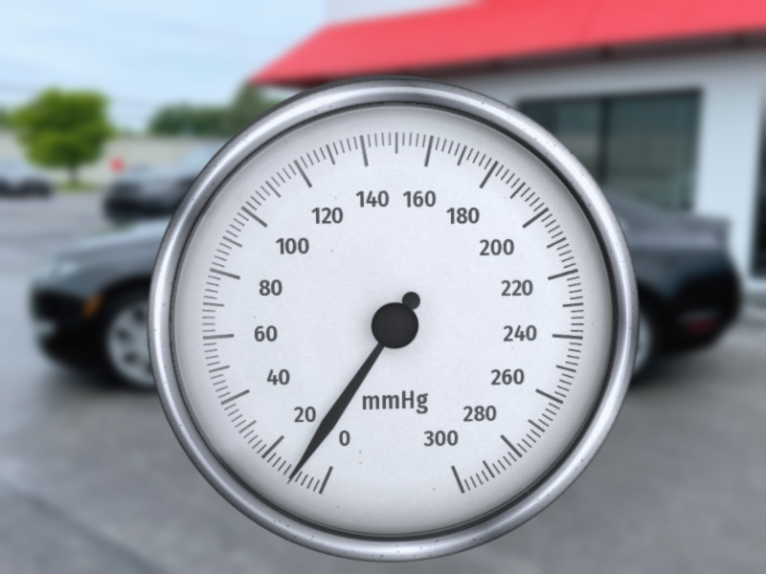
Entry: value=10 unit=mmHg
